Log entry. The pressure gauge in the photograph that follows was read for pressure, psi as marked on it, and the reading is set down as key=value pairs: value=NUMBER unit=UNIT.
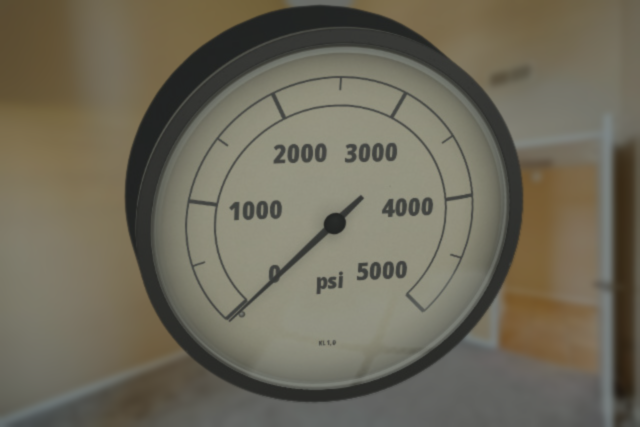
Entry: value=0 unit=psi
